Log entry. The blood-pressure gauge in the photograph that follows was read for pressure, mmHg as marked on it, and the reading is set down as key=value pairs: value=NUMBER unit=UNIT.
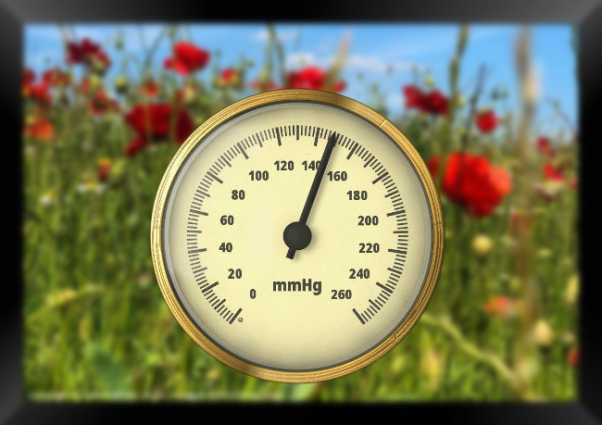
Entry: value=148 unit=mmHg
